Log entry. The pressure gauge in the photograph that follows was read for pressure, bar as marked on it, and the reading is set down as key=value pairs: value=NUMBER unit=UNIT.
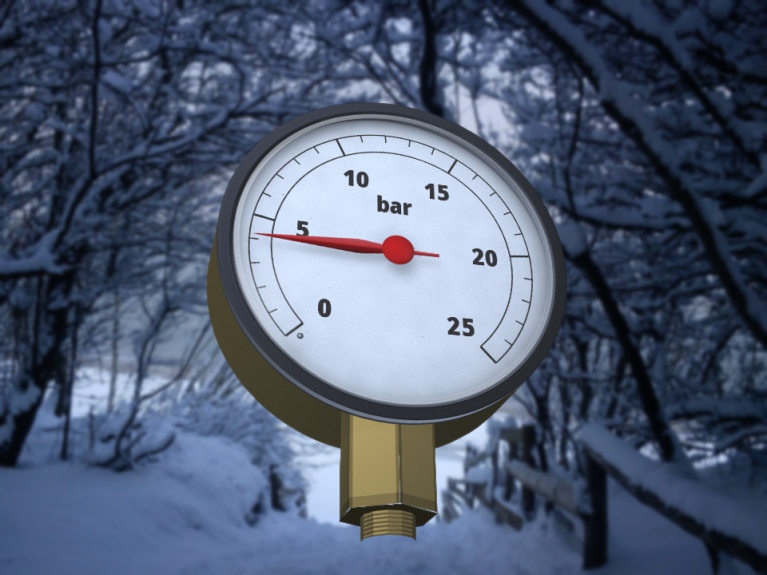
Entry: value=4 unit=bar
